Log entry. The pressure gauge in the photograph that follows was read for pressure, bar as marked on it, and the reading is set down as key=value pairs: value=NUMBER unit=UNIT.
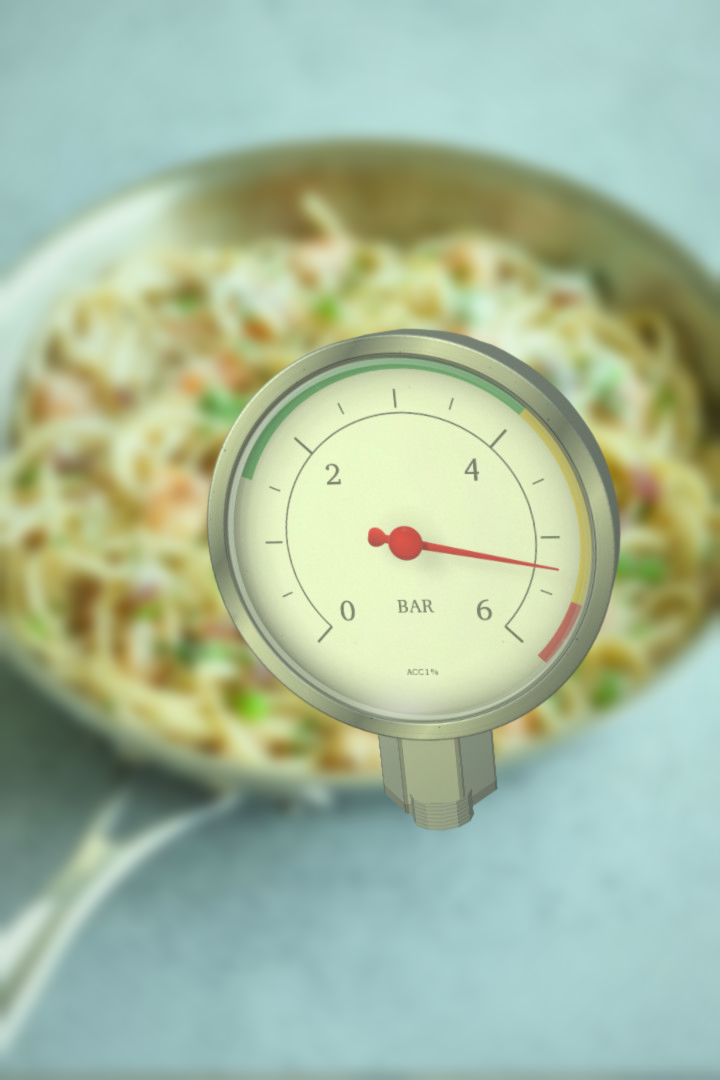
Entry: value=5.25 unit=bar
